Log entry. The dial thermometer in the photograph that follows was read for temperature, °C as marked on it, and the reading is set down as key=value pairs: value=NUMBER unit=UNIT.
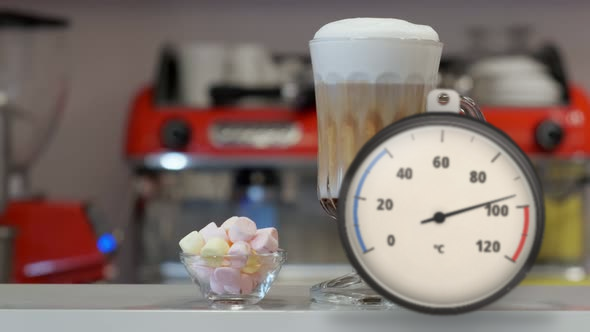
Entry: value=95 unit=°C
